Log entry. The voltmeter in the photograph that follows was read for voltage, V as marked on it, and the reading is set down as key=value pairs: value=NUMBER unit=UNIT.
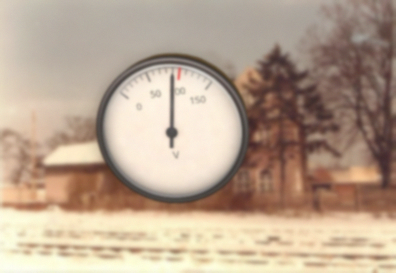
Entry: value=90 unit=V
